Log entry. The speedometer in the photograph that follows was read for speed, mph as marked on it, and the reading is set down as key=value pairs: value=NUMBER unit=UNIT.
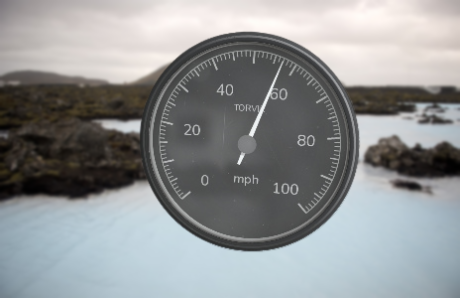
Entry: value=57 unit=mph
